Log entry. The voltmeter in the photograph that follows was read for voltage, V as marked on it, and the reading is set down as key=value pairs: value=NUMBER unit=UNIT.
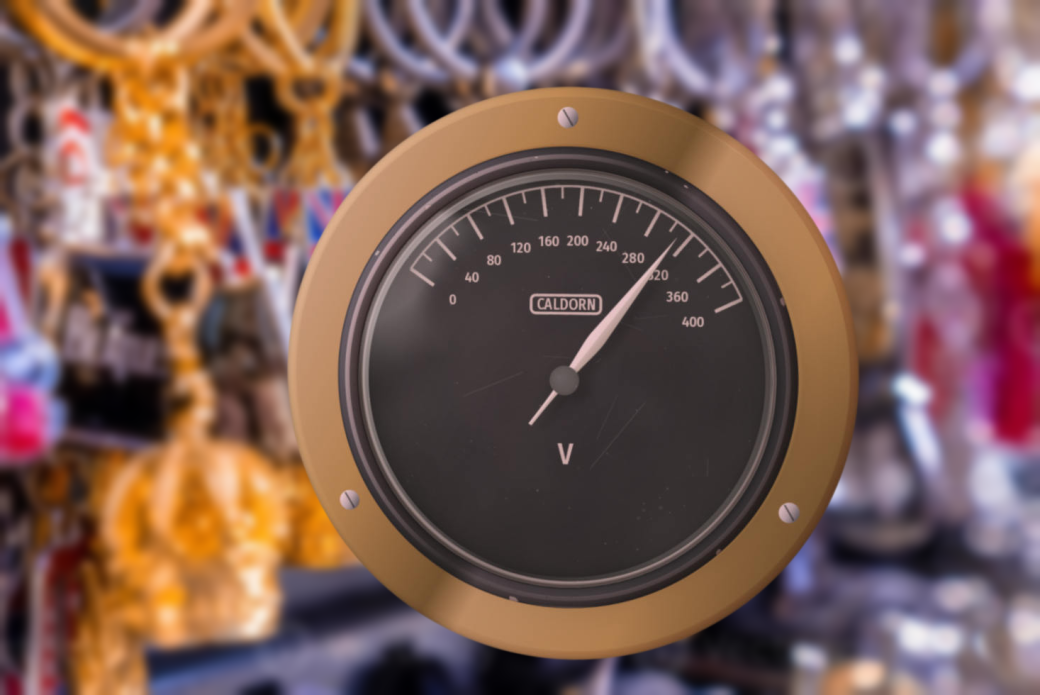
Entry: value=310 unit=V
